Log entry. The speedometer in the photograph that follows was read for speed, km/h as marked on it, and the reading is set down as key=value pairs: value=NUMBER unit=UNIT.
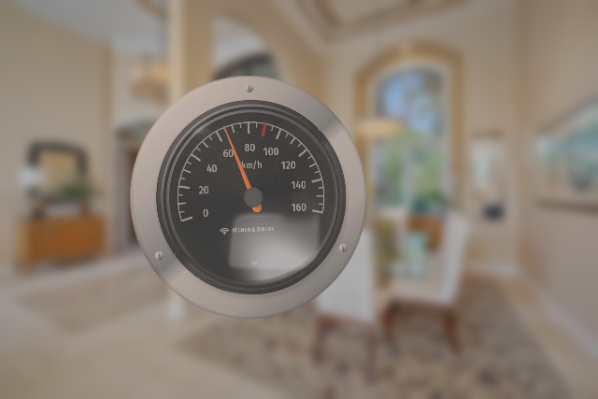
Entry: value=65 unit=km/h
